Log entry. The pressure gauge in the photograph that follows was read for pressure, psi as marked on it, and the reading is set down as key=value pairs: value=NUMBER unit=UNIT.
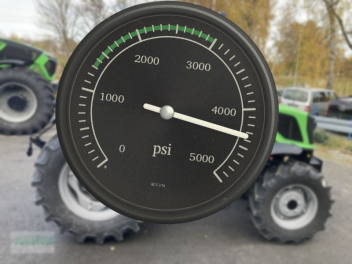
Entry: value=4350 unit=psi
